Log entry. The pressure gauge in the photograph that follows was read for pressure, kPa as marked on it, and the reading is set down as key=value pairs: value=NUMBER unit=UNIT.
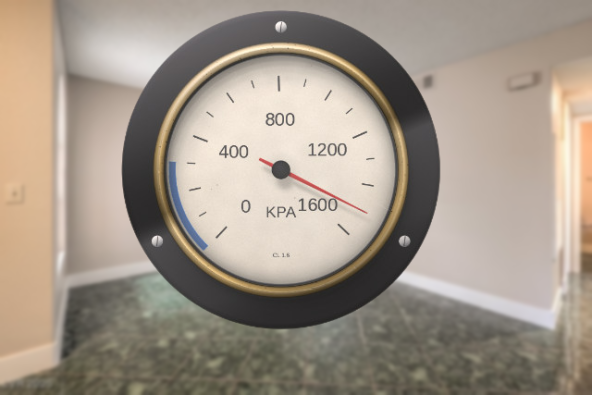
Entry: value=1500 unit=kPa
